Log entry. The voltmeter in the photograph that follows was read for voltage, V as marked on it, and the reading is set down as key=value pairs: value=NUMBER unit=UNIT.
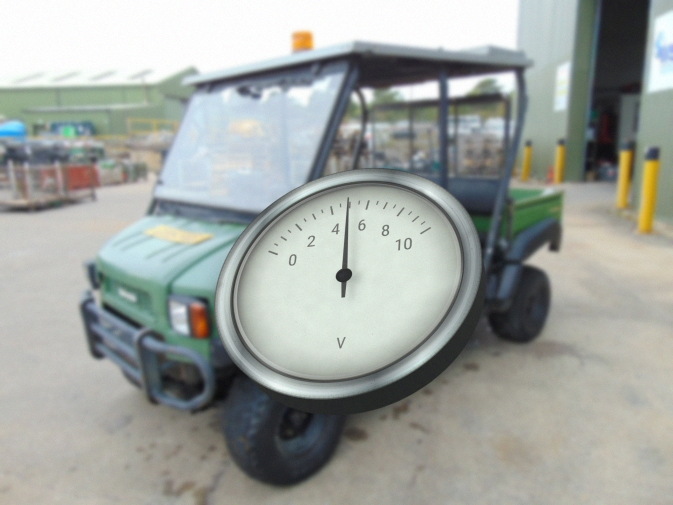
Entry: value=5 unit=V
